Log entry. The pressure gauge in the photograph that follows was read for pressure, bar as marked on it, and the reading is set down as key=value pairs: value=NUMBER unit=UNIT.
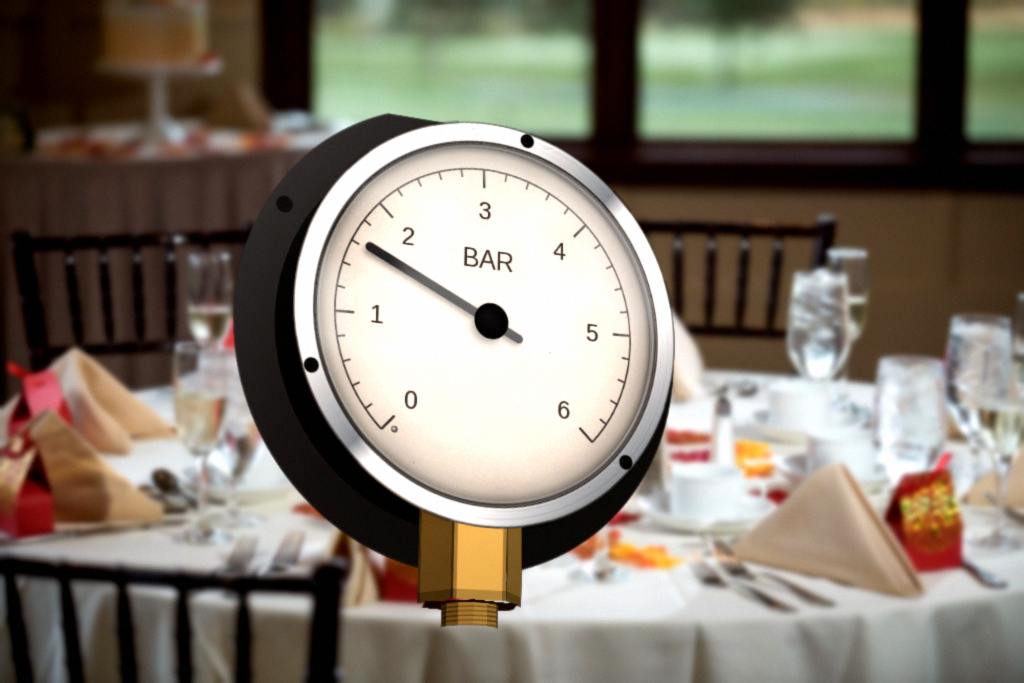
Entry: value=1.6 unit=bar
